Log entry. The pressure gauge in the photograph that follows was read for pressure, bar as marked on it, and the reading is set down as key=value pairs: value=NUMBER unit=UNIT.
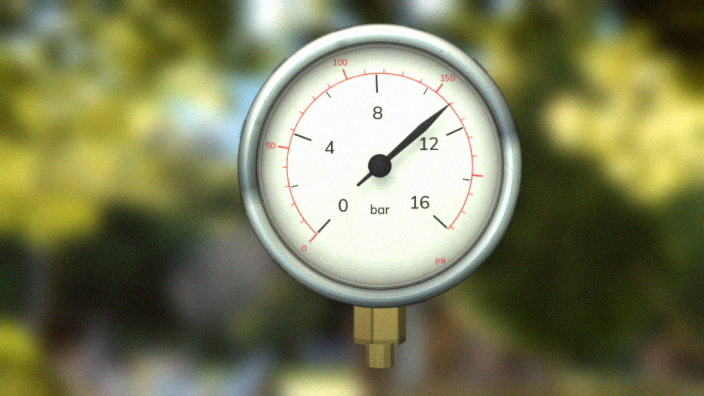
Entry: value=11 unit=bar
